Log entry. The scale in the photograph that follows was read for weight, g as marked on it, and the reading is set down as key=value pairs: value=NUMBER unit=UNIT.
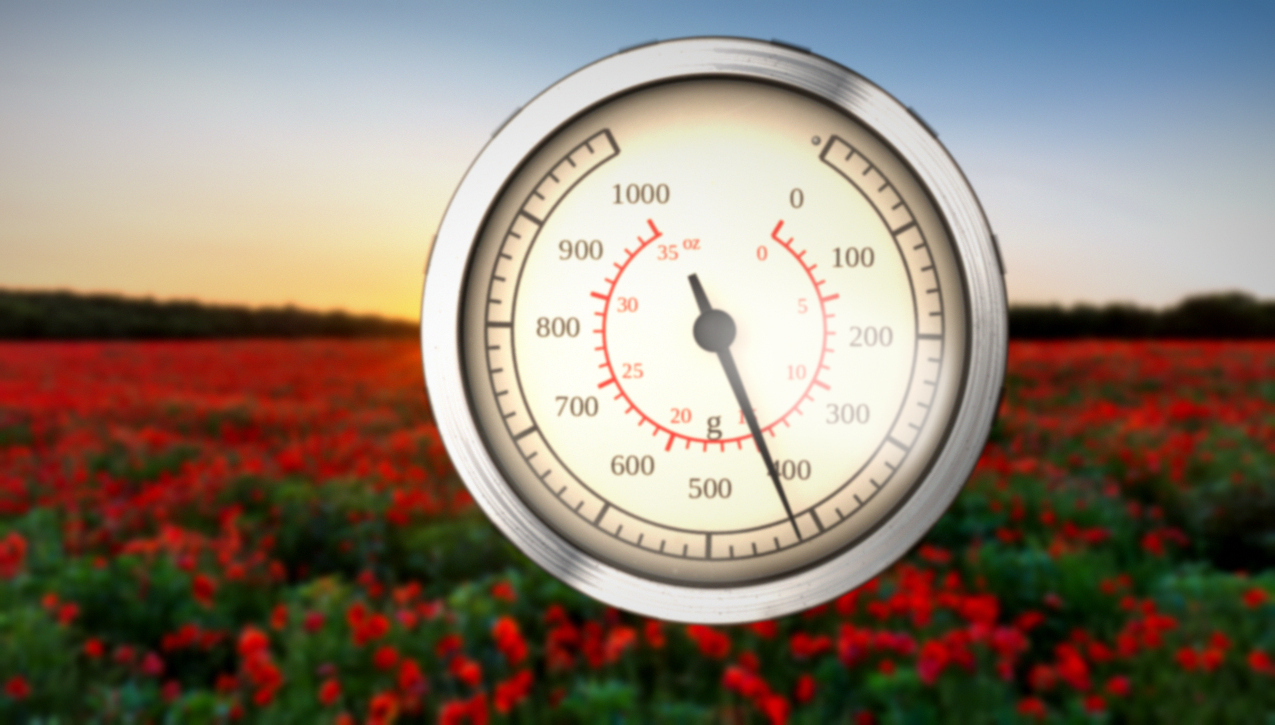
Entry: value=420 unit=g
